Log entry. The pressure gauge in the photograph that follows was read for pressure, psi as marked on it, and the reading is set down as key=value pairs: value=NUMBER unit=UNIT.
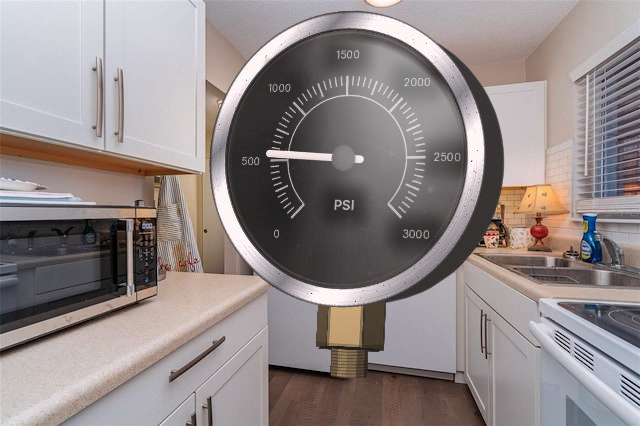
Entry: value=550 unit=psi
